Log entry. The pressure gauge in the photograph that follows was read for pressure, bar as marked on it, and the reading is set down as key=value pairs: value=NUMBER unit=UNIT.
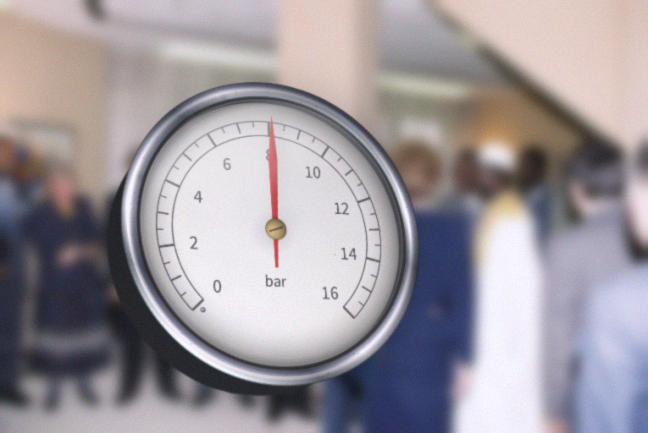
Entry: value=8 unit=bar
